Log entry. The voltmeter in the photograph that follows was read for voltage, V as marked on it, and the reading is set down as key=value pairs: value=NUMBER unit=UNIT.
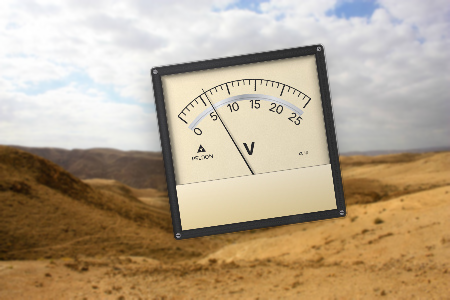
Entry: value=6 unit=V
